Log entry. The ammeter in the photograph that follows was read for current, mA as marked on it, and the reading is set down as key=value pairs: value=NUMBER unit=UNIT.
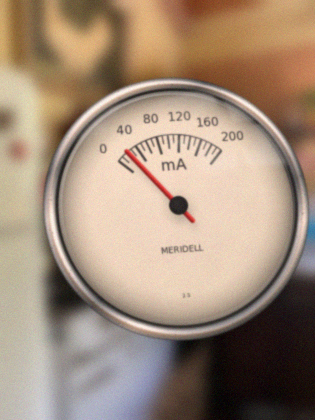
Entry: value=20 unit=mA
